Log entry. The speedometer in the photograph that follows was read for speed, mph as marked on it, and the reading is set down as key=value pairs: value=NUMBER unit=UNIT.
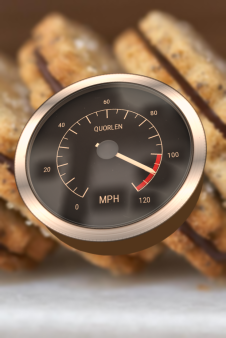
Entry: value=110 unit=mph
